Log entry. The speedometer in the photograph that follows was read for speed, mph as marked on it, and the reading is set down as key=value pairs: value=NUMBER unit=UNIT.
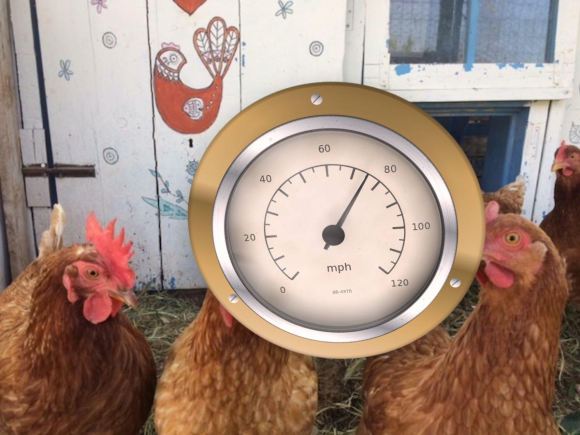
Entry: value=75 unit=mph
